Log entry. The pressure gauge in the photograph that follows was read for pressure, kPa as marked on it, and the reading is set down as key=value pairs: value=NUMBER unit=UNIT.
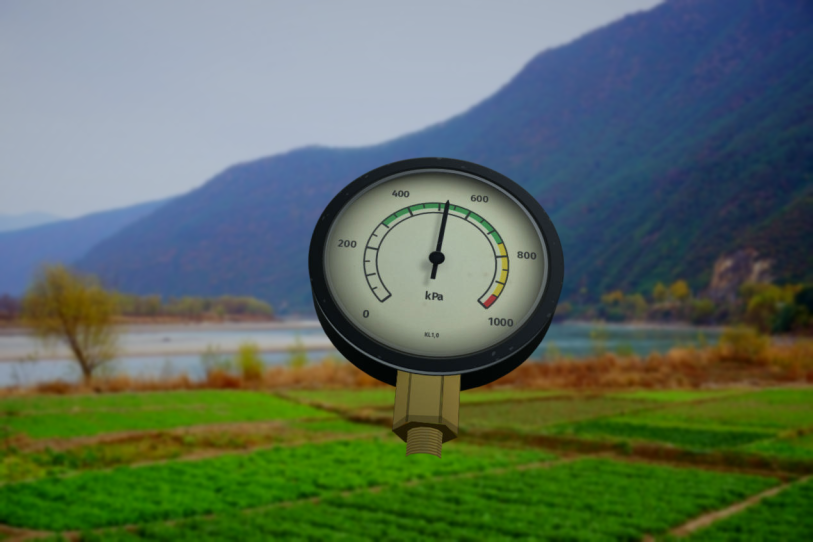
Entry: value=525 unit=kPa
